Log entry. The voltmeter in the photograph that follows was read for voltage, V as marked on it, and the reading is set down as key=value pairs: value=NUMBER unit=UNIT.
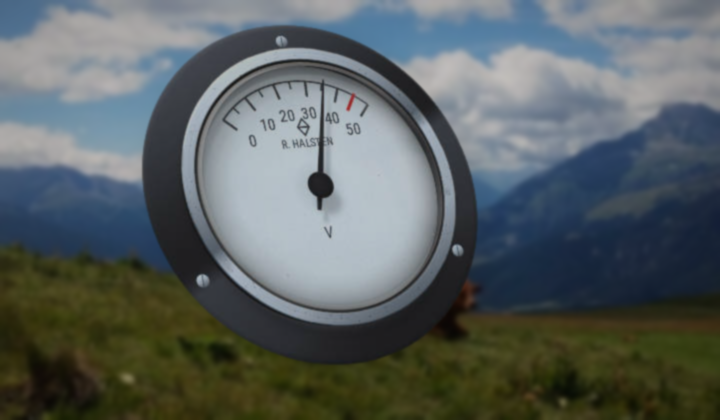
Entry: value=35 unit=V
